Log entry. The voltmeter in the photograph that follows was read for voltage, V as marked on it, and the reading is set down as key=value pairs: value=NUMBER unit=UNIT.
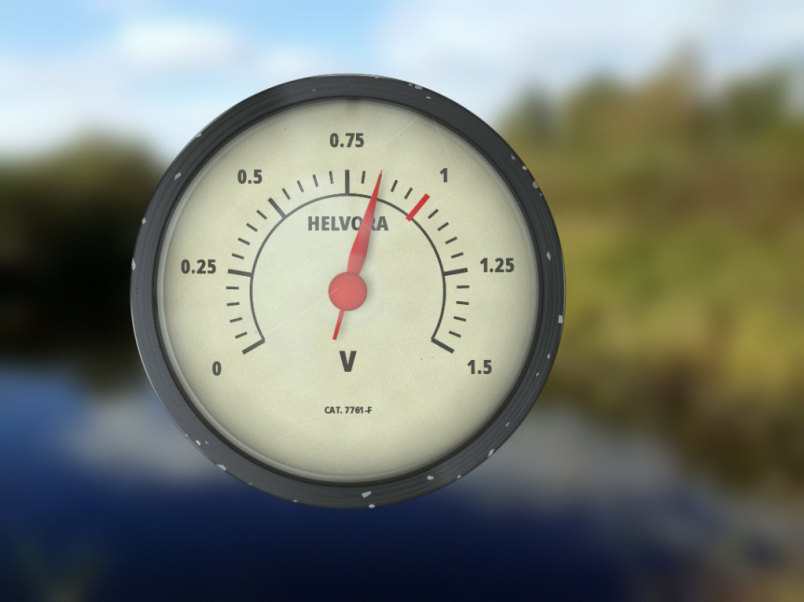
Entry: value=0.85 unit=V
